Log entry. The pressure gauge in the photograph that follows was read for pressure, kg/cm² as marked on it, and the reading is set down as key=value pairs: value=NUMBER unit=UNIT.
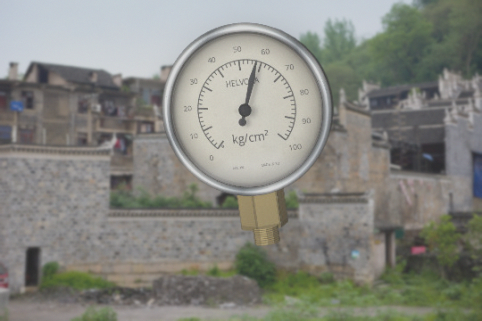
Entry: value=58 unit=kg/cm²
